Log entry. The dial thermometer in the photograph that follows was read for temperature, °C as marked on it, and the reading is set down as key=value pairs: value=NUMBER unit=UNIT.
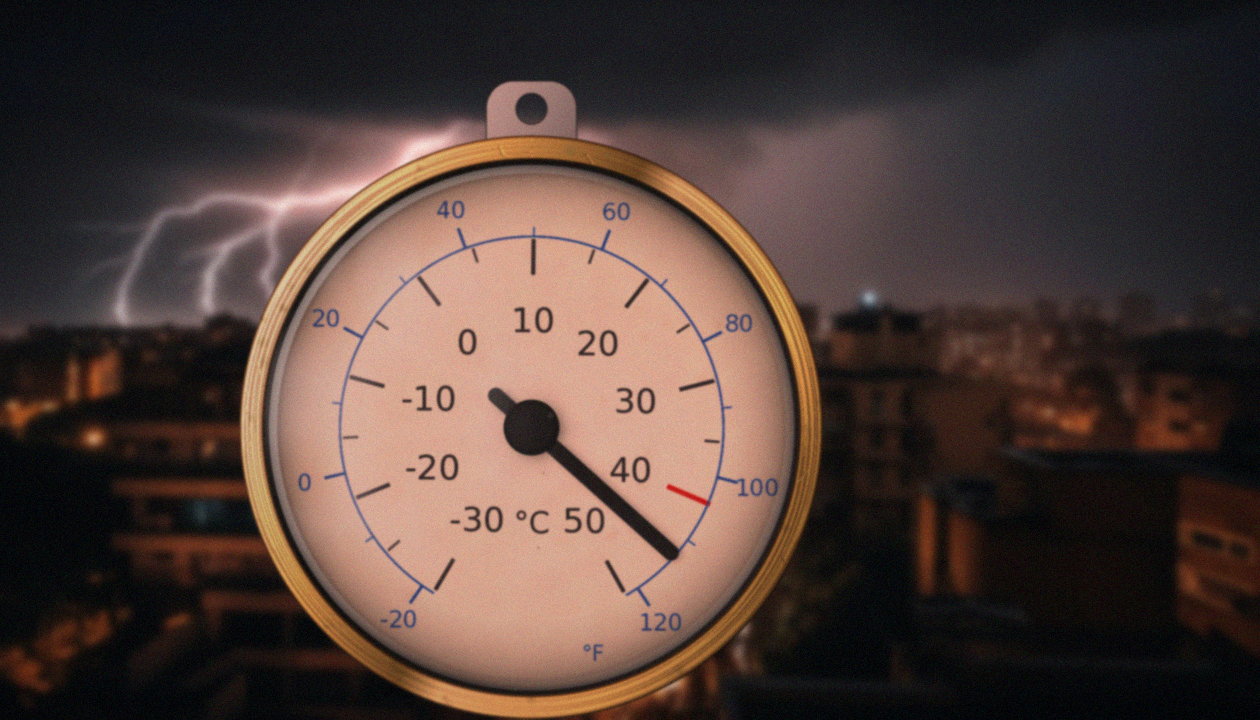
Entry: value=45 unit=°C
